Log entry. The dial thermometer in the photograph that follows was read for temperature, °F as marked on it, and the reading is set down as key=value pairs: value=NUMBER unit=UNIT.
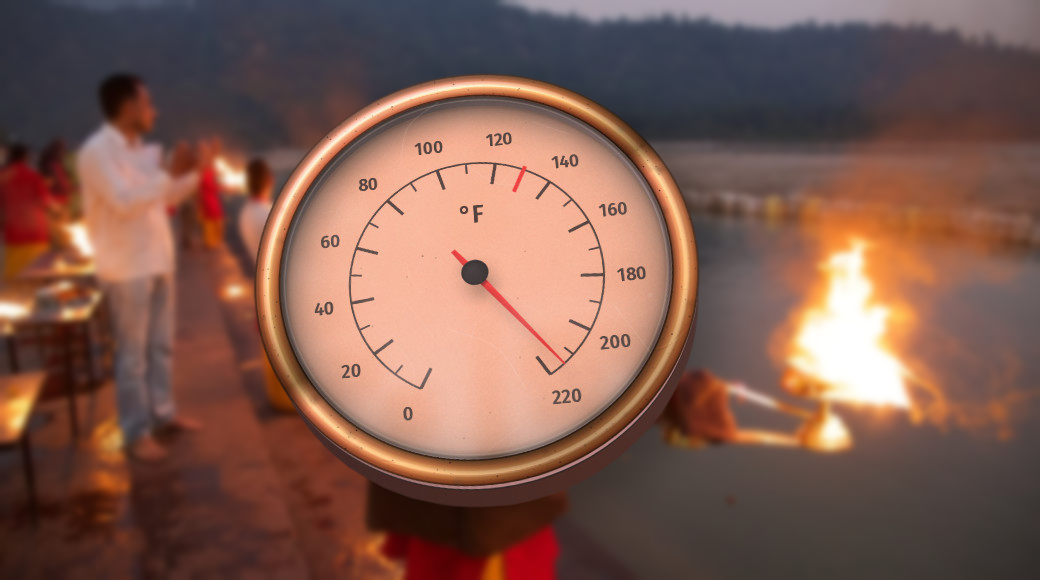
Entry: value=215 unit=°F
